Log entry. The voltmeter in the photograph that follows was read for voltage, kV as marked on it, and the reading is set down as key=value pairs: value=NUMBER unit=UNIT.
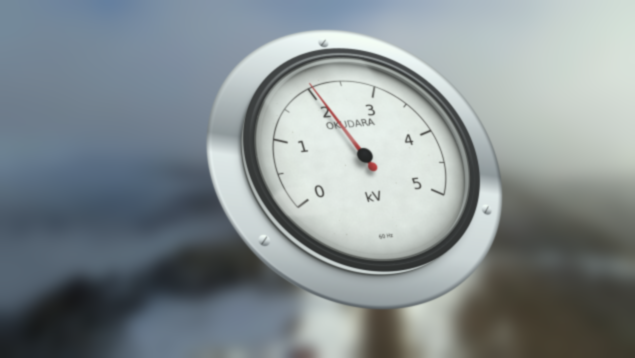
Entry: value=2 unit=kV
